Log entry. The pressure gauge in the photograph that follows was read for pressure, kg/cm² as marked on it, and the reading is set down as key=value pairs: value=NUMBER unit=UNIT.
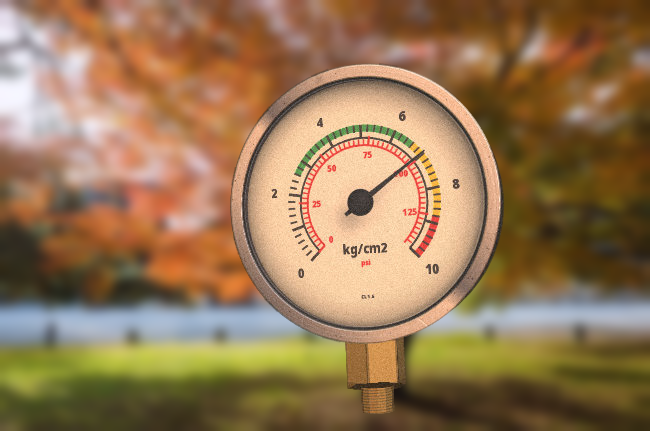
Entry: value=7 unit=kg/cm²
